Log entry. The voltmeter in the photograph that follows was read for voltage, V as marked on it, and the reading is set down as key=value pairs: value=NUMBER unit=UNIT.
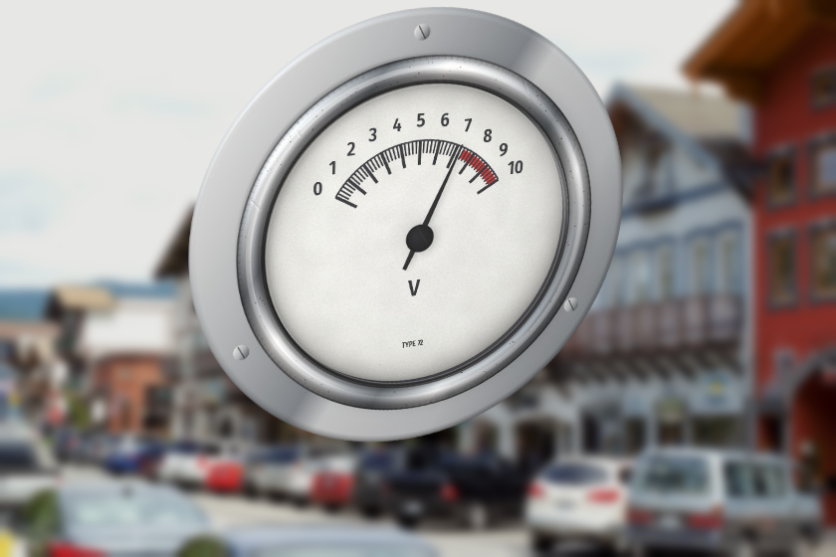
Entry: value=7 unit=V
